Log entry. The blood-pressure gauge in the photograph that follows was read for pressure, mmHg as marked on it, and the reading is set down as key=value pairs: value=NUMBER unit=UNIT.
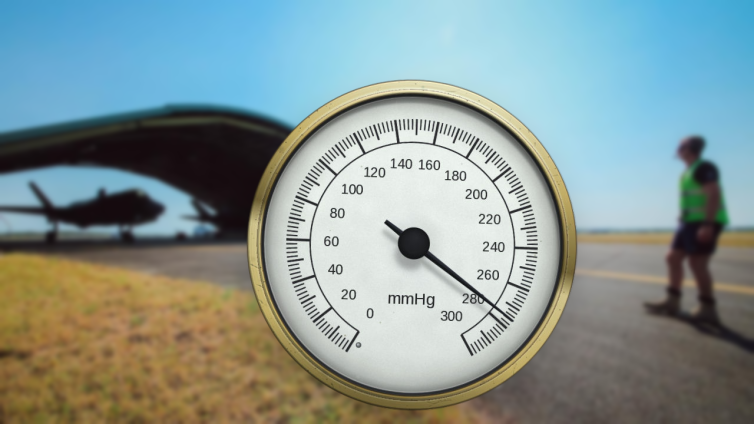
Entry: value=276 unit=mmHg
